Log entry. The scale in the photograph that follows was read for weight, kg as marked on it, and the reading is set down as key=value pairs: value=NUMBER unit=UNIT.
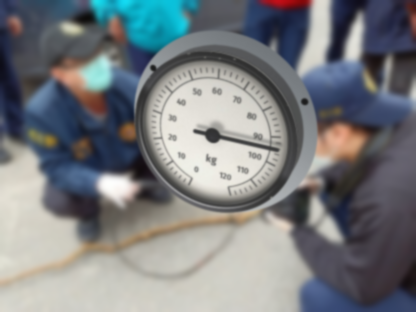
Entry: value=94 unit=kg
